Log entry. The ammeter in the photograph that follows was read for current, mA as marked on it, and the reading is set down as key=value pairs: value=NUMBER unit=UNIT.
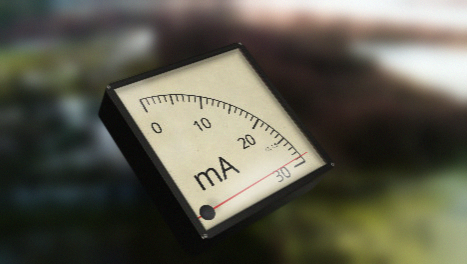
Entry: value=29 unit=mA
